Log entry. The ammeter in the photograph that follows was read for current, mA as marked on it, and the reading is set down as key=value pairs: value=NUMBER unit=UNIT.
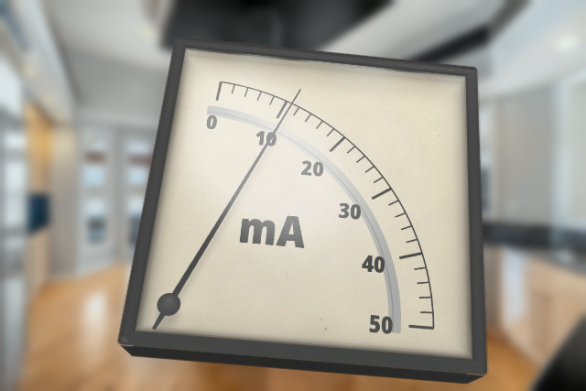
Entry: value=11 unit=mA
